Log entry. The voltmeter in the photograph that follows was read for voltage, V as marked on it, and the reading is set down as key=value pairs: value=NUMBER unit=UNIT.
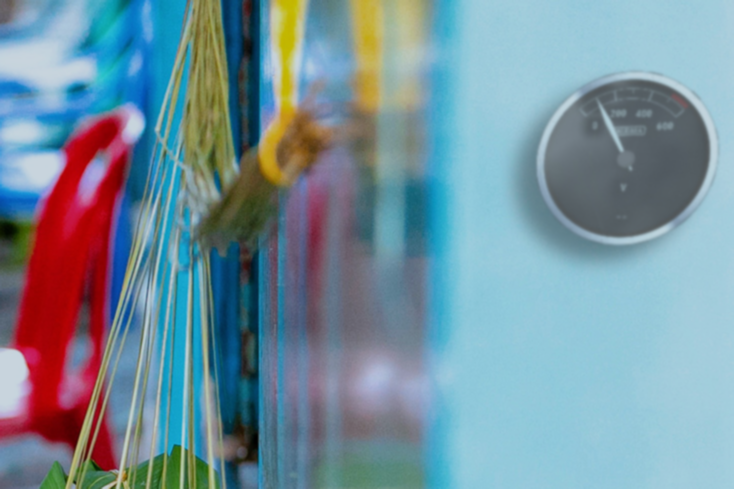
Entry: value=100 unit=V
